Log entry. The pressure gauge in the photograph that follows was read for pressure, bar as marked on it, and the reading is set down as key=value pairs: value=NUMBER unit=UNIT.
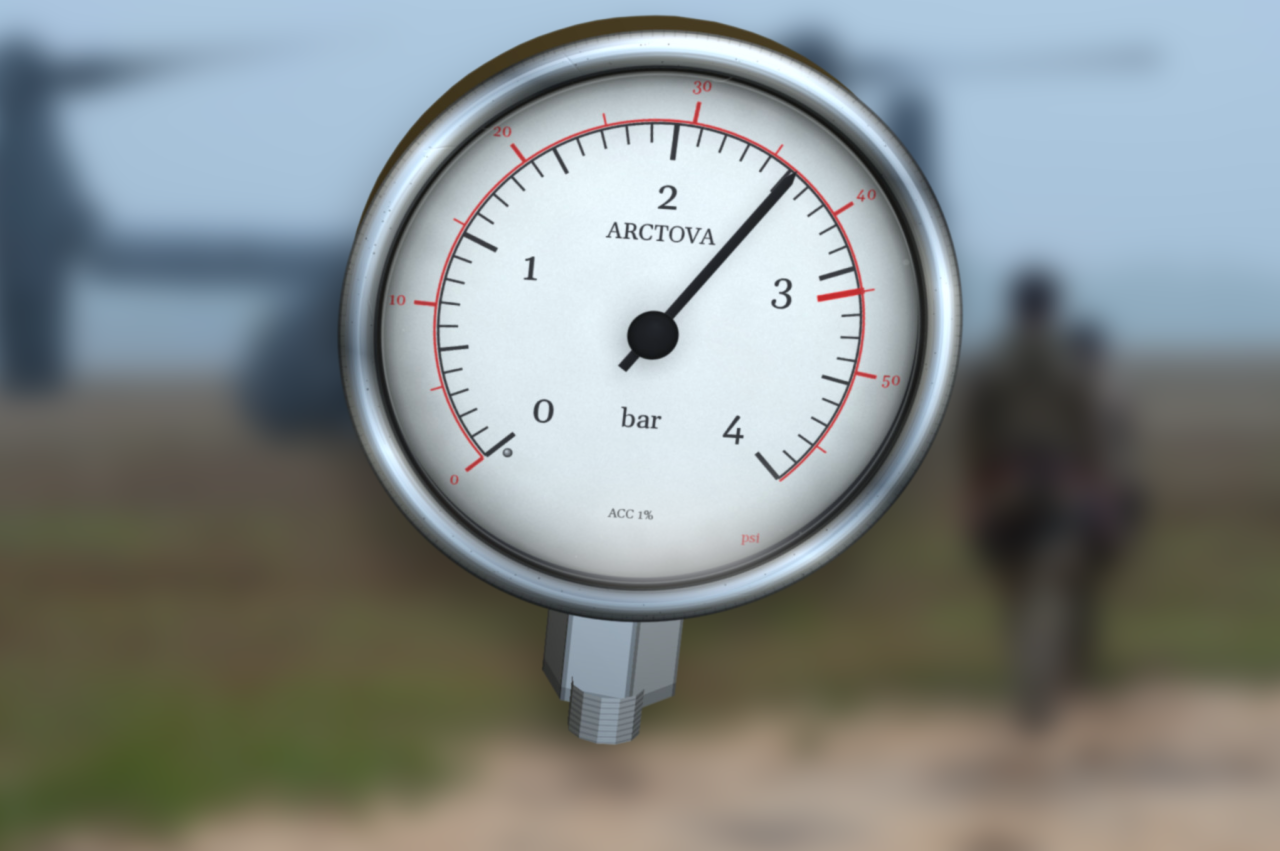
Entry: value=2.5 unit=bar
